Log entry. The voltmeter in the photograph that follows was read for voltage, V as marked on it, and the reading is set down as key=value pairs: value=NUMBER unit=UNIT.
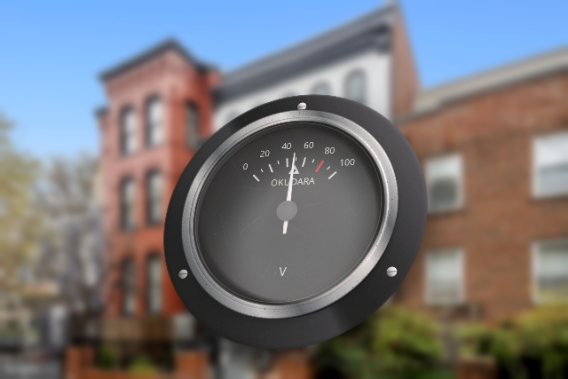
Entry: value=50 unit=V
